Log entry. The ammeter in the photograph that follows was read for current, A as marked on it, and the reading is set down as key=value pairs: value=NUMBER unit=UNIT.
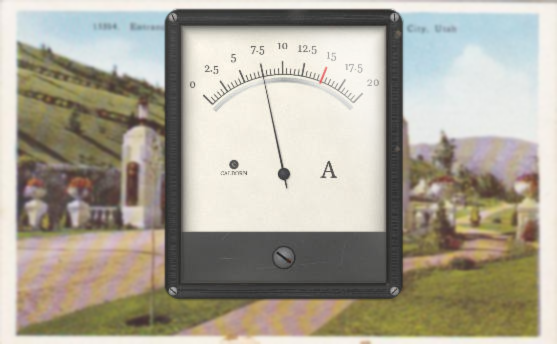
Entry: value=7.5 unit=A
